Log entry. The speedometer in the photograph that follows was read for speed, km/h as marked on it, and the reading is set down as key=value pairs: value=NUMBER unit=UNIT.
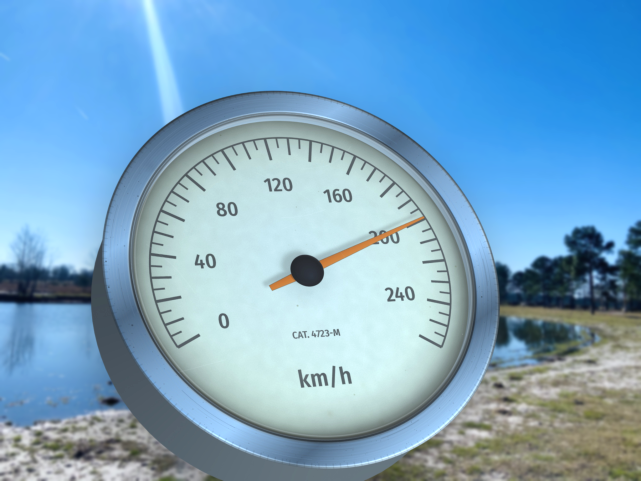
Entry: value=200 unit=km/h
